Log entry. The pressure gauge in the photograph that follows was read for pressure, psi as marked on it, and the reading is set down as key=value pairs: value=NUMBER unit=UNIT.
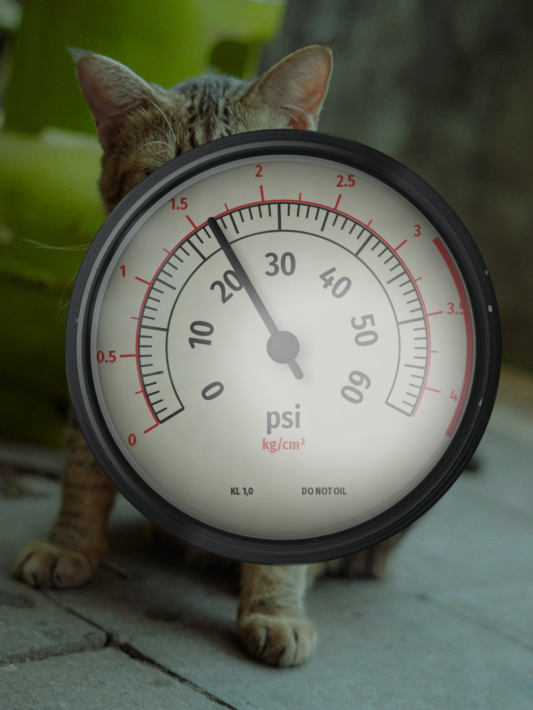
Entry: value=23 unit=psi
